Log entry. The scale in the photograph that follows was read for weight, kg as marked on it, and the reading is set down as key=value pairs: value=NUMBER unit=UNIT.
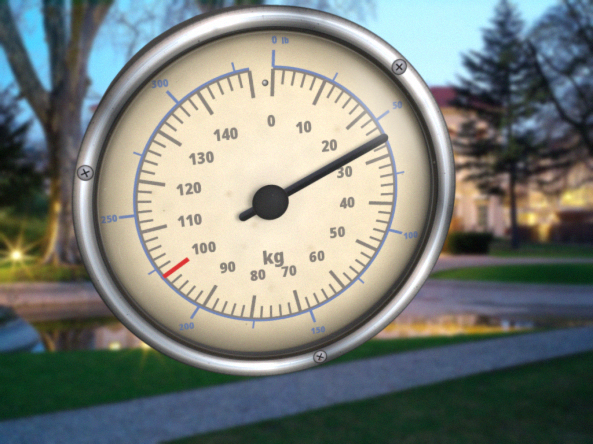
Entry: value=26 unit=kg
